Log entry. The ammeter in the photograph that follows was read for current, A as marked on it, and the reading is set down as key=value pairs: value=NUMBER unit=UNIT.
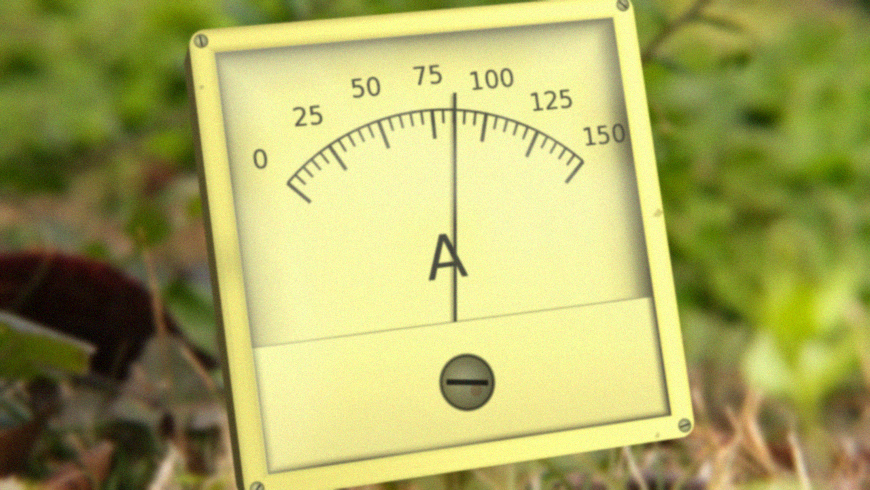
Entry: value=85 unit=A
